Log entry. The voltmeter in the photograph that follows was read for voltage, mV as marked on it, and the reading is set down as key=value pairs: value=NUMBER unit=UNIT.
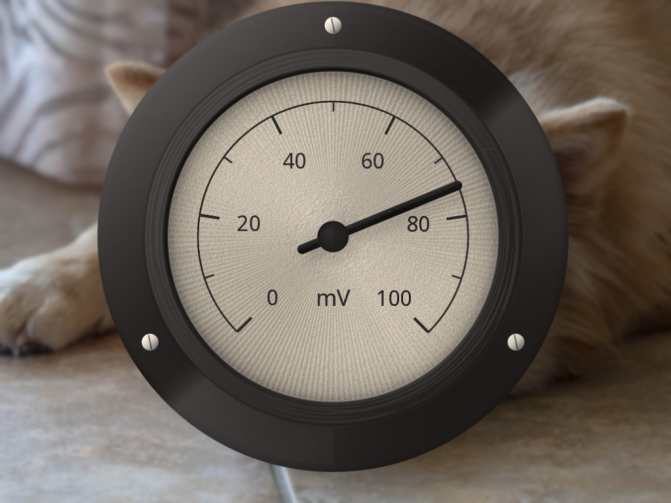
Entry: value=75 unit=mV
